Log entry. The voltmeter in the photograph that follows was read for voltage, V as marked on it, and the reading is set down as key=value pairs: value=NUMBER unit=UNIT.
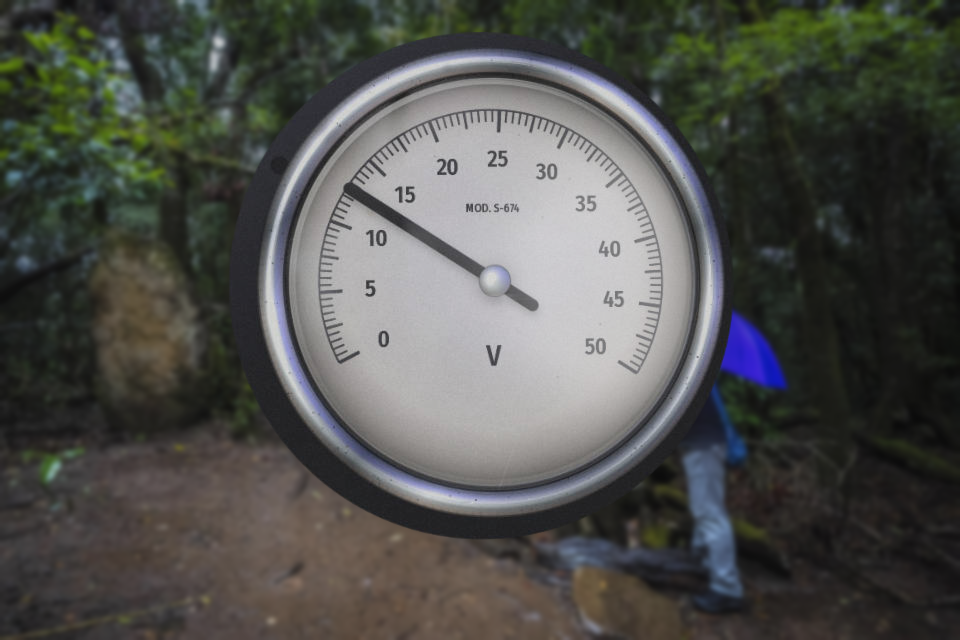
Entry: value=12.5 unit=V
